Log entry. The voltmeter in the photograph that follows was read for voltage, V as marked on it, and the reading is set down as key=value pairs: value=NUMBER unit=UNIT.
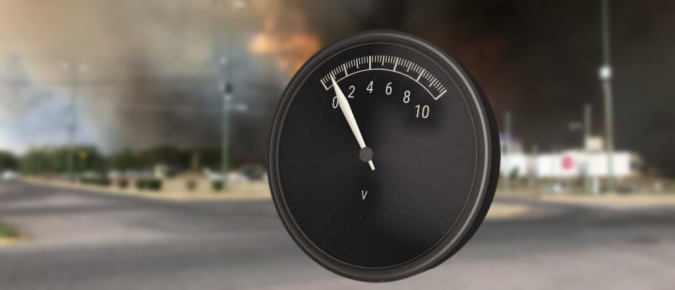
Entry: value=1 unit=V
